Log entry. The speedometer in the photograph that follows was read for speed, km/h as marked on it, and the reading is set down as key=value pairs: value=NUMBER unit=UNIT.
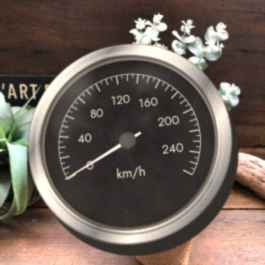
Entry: value=0 unit=km/h
